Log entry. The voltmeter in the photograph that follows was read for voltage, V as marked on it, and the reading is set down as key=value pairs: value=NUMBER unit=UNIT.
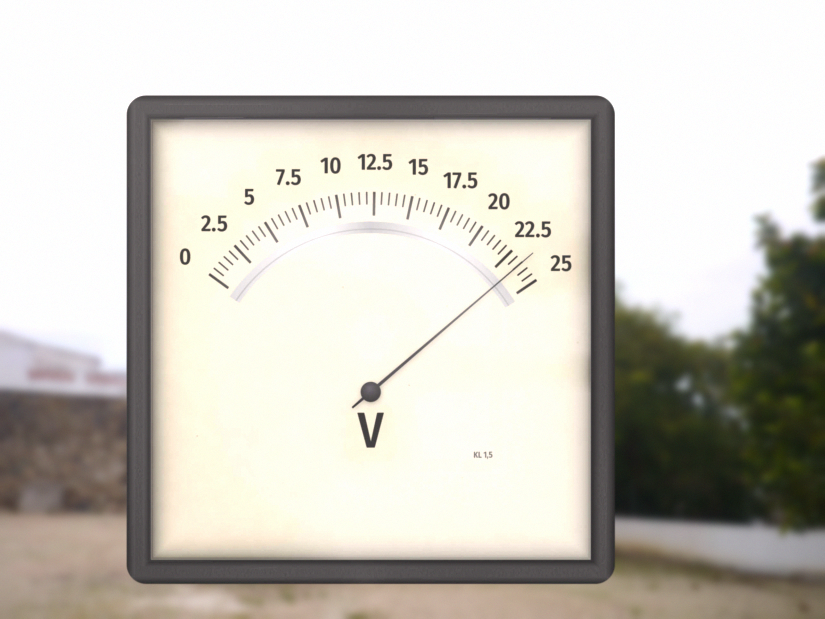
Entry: value=23.5 unit=V
